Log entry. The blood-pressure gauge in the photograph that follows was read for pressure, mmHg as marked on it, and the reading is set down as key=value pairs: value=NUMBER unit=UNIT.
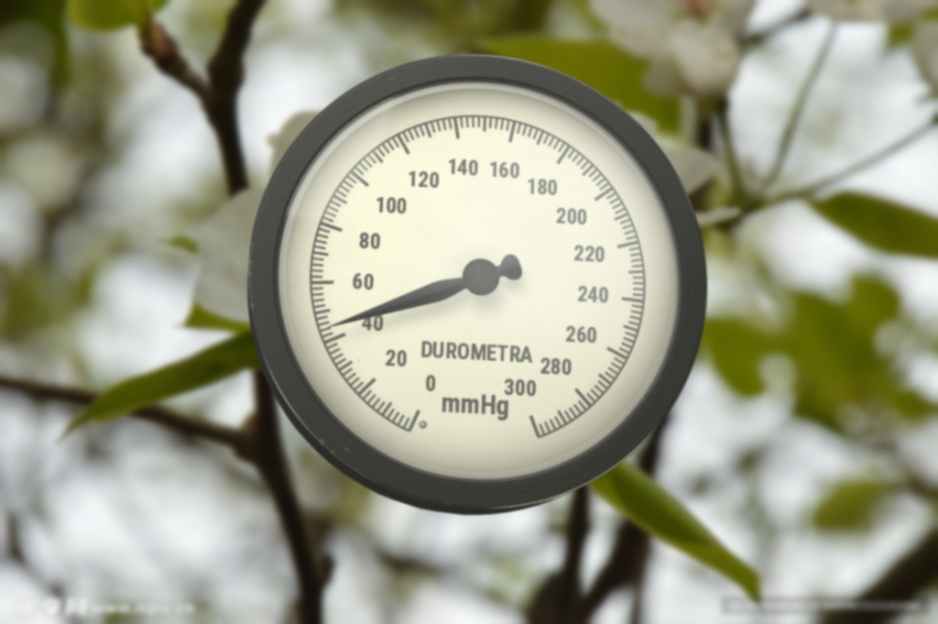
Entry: value=44 unit=mmHg
